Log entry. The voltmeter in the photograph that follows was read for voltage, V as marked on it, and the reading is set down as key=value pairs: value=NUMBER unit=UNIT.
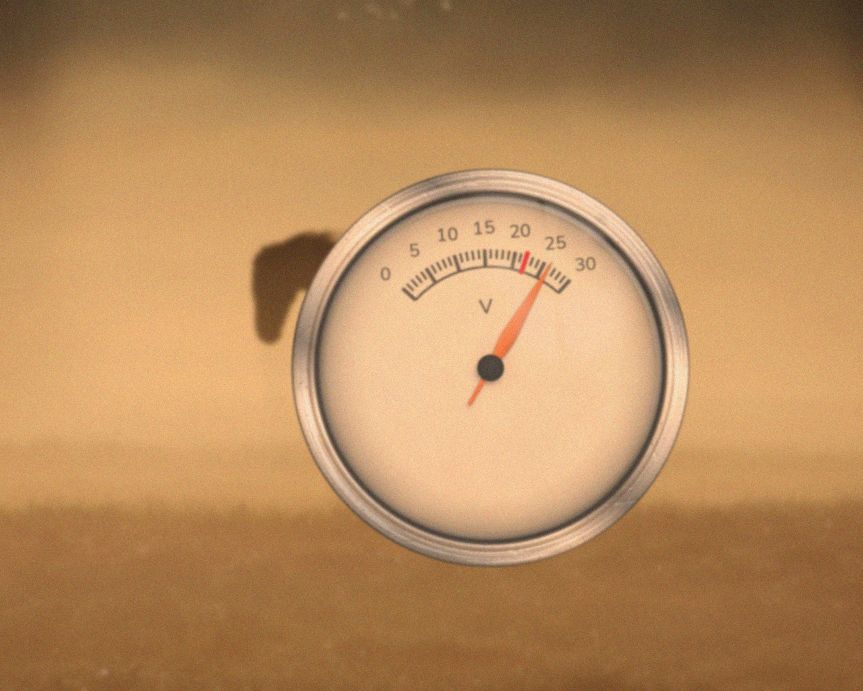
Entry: value=26 unit=V
